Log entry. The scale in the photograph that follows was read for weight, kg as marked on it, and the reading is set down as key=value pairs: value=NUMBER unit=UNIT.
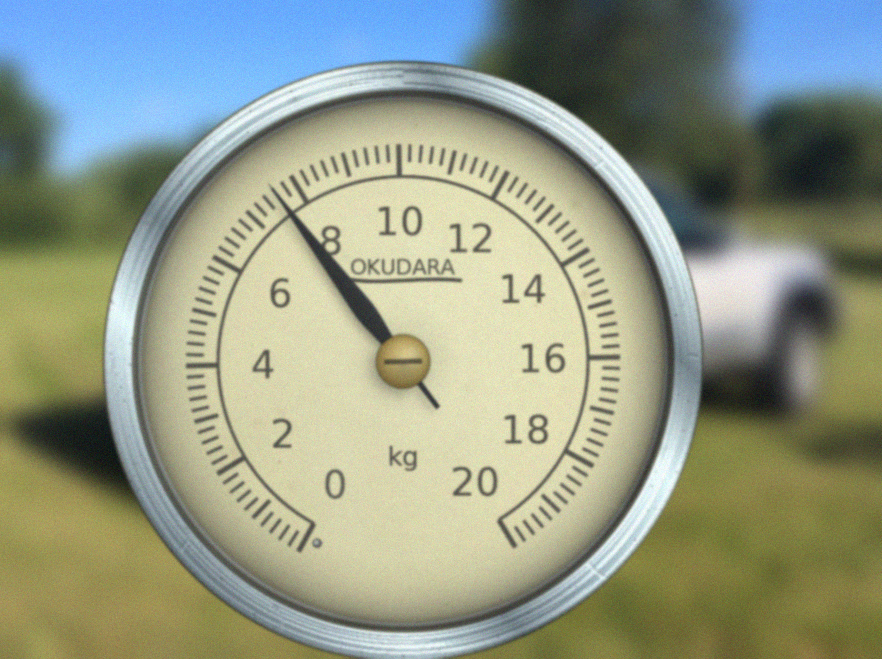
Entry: value=7.6 unit=kg
